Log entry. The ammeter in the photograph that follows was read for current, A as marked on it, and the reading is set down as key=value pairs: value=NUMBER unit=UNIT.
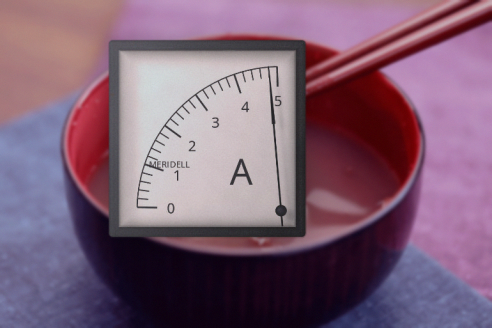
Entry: value=4.8 unit=A
